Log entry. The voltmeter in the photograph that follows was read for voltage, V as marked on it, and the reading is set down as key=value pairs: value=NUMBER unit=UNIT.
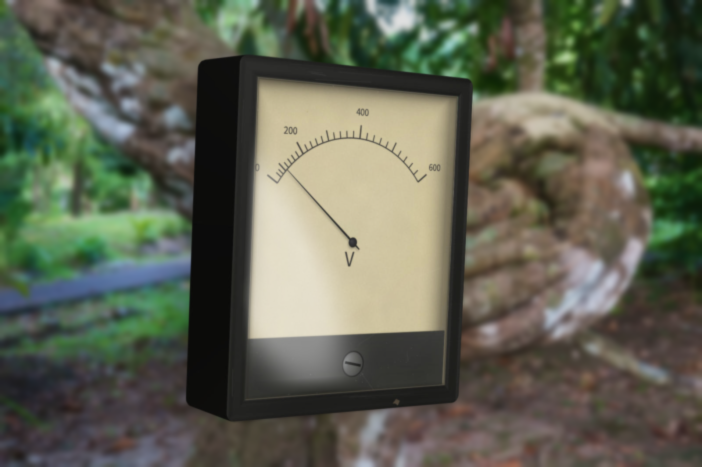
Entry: value=100 unit=V
